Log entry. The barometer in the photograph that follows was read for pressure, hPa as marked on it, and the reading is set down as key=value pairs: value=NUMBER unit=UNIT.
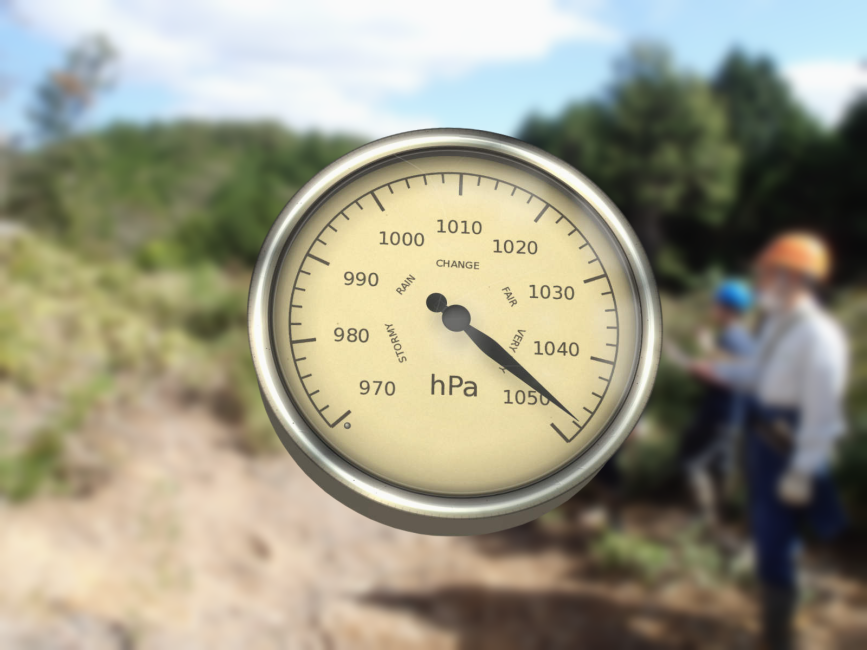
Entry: value=1048 unit=hPa
